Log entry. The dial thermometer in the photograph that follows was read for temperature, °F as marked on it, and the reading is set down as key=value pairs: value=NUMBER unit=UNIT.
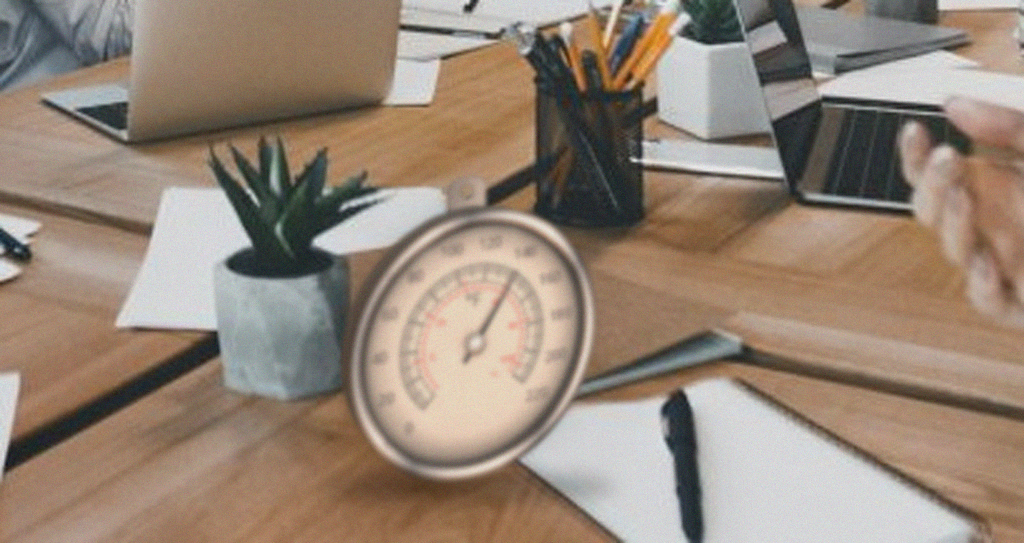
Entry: value=140 unit=°F
